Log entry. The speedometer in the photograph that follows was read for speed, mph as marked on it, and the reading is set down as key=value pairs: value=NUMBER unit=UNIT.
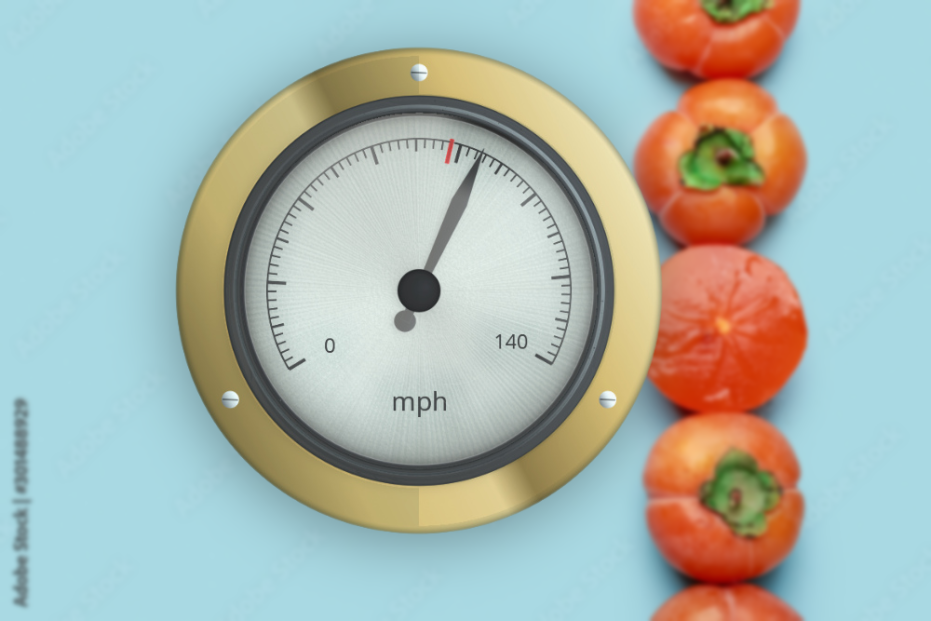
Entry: value=85 unit=mph
